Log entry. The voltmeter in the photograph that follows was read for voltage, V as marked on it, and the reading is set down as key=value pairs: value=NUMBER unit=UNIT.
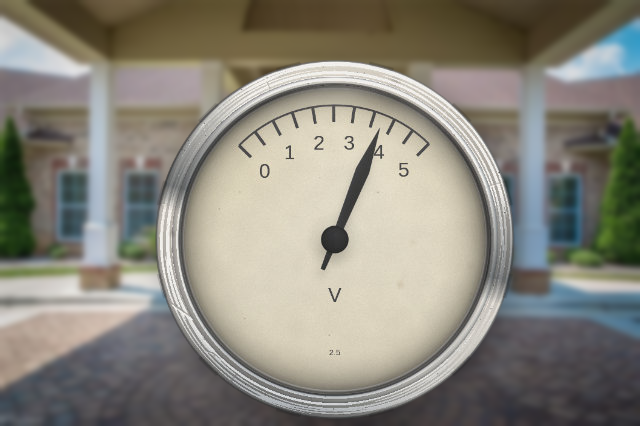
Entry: value=3.75 unit=V
